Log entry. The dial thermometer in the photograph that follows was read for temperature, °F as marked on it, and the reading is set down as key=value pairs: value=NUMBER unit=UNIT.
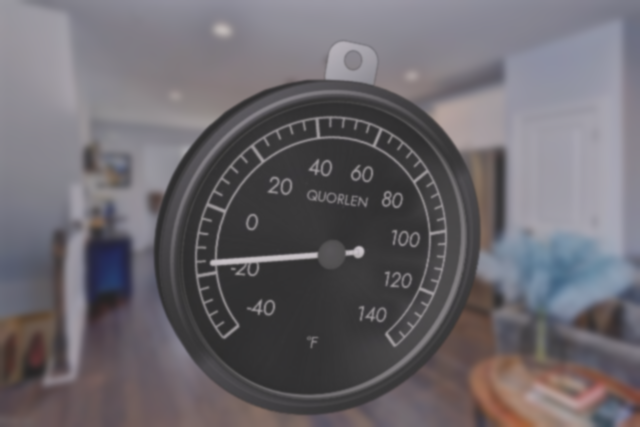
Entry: value=-16 unit=°F
